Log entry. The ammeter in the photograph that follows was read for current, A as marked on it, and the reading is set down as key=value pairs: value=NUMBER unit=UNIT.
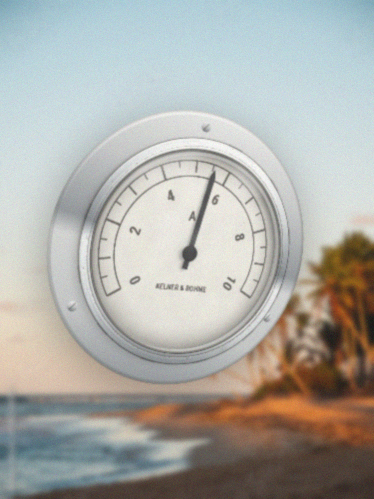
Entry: value=5.5 unit=A
